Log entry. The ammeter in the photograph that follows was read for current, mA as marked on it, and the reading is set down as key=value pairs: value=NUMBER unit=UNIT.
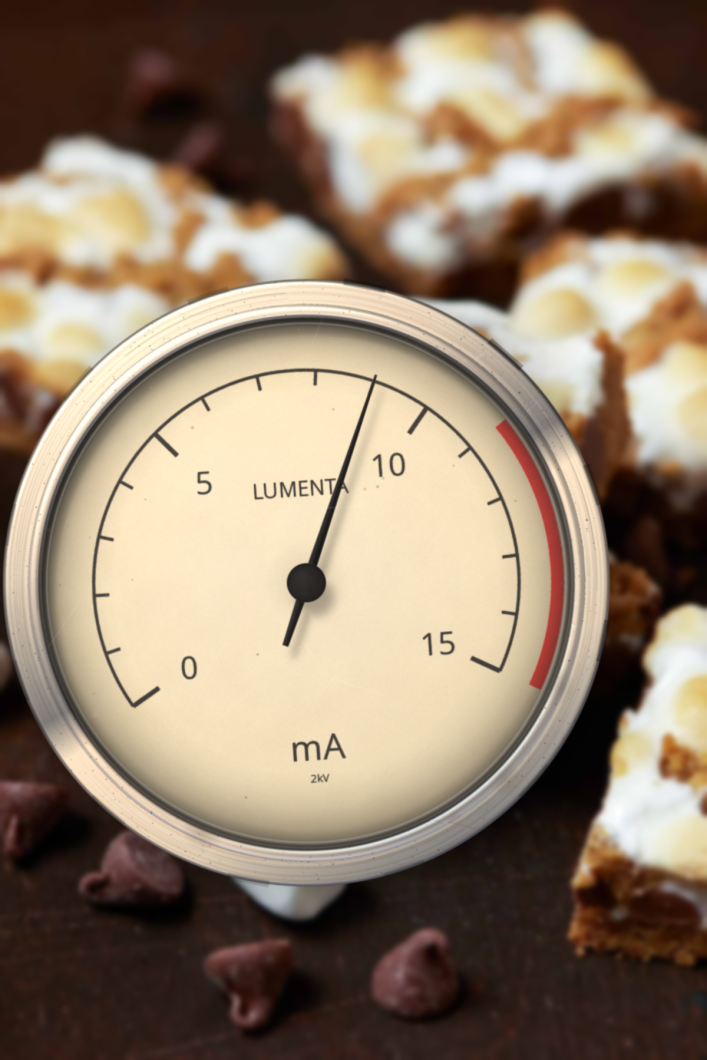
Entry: value=9 unit=mA
